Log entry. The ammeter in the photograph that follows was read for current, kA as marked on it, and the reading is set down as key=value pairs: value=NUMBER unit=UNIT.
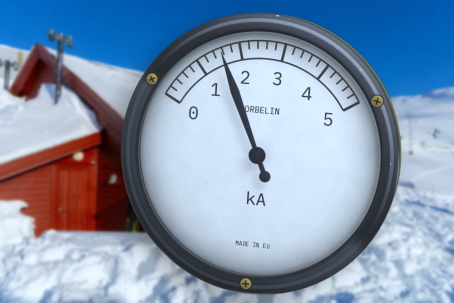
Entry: value=1.6 unit=kA
